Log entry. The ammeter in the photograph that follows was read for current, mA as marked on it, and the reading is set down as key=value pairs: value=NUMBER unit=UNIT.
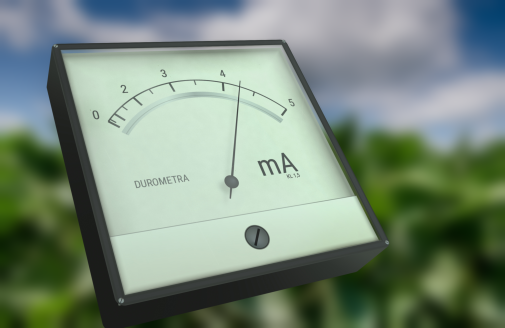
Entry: value=4.25 unit=mA
